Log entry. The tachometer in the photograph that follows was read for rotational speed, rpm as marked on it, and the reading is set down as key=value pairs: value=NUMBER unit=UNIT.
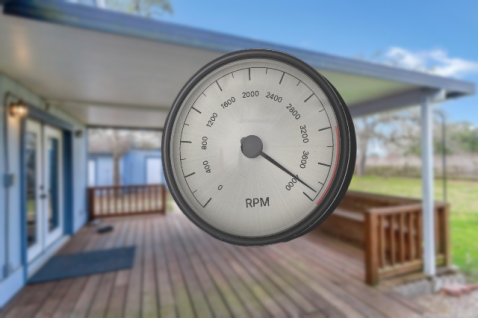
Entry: value=3900 unit=rpm
